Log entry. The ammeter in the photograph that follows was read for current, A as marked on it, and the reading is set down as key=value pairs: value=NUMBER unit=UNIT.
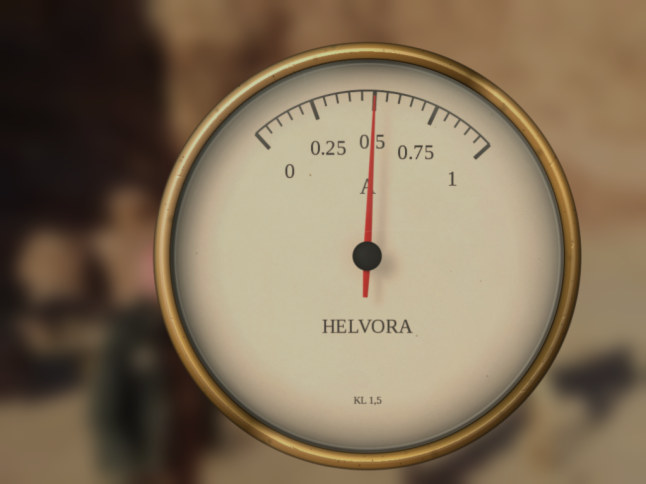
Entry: value=0.5 unit=A
